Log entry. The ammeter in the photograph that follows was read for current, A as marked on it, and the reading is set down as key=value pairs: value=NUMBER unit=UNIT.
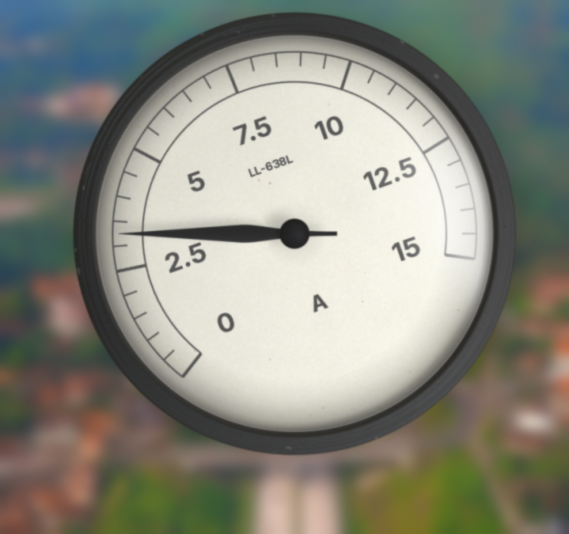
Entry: value=3.25 unit=A
